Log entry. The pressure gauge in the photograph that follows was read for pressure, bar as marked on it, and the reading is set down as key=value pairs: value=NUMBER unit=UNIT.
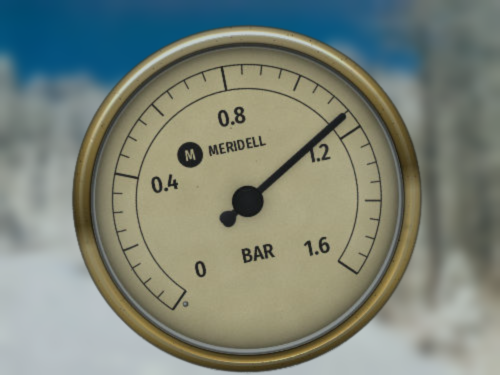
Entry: value=1.15 unit=bar
